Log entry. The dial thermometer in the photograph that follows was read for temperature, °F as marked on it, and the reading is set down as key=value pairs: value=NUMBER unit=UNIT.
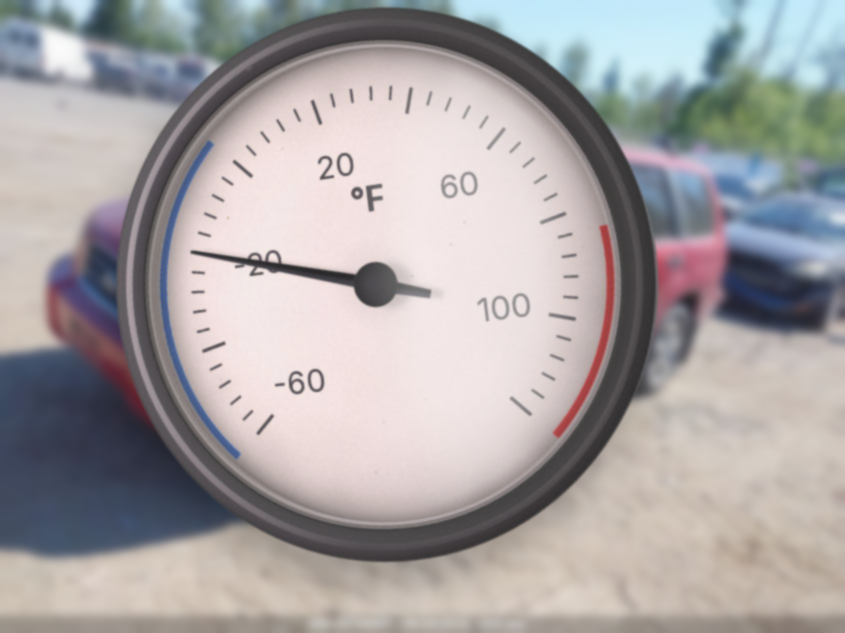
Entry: value=-20 unit=°F
